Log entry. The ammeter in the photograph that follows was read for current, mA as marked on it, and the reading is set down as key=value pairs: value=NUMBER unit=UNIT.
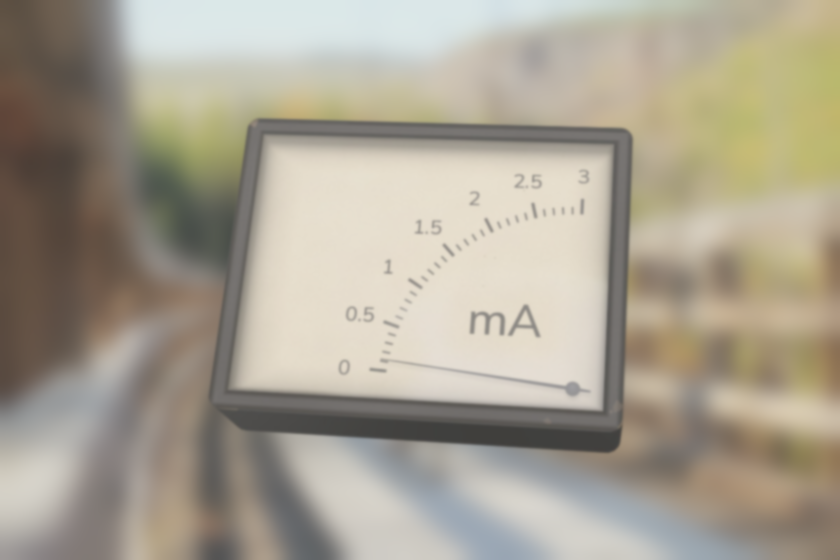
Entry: value=0.1 unit=mA
